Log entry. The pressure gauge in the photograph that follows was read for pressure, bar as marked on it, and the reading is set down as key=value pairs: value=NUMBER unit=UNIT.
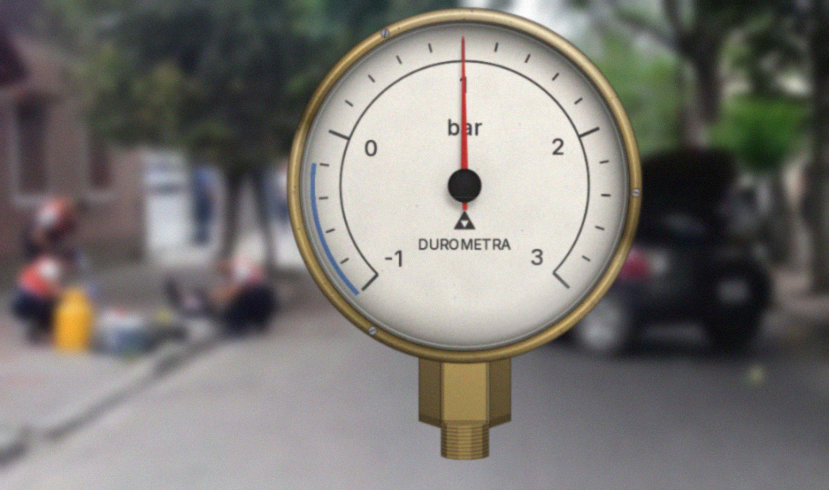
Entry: value=1 unit=bar
